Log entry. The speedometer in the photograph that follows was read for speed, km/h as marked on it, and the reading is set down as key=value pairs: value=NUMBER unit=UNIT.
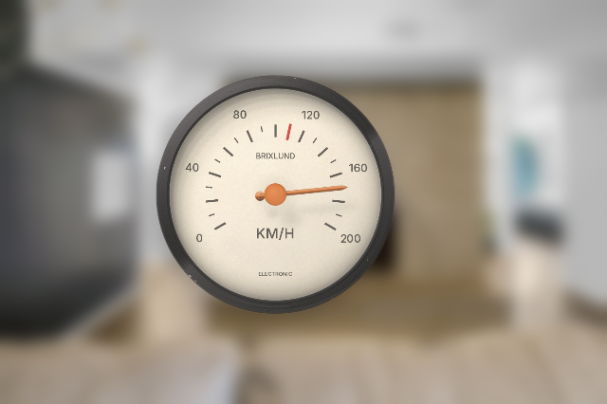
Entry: value=170 unit=km/h
